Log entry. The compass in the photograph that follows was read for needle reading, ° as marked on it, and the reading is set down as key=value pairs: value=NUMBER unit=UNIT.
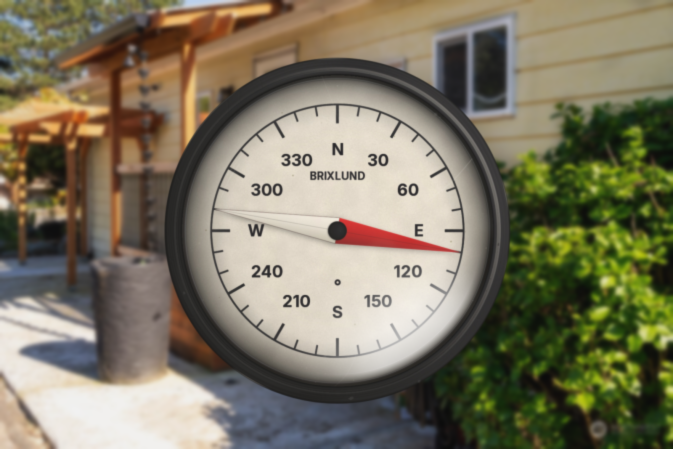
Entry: value=100 unit=°
